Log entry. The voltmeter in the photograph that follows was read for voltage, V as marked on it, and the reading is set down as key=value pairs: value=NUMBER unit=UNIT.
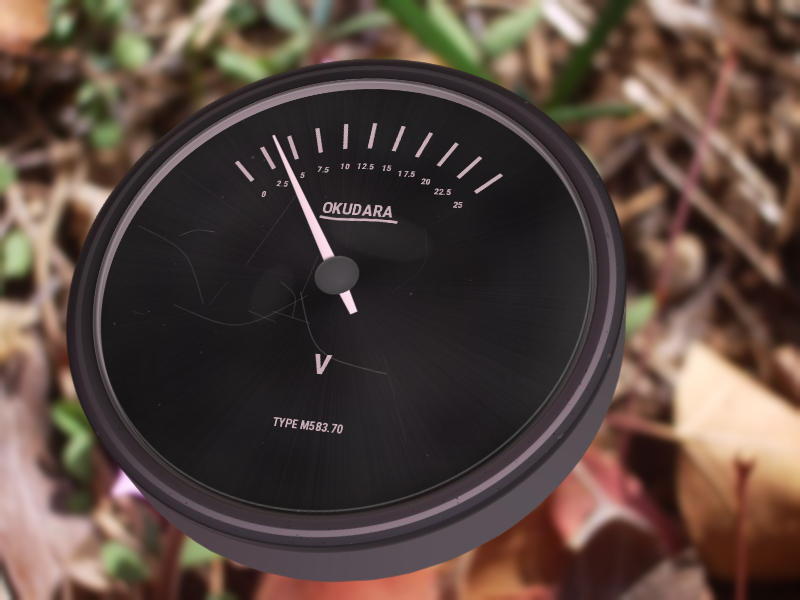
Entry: value=3.75 unit=V
